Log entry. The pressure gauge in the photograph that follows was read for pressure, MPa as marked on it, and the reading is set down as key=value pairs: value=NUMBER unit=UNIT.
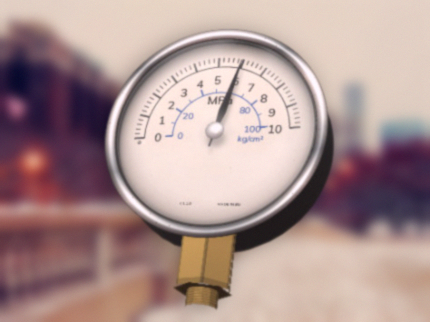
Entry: value=6 unit=MPa
